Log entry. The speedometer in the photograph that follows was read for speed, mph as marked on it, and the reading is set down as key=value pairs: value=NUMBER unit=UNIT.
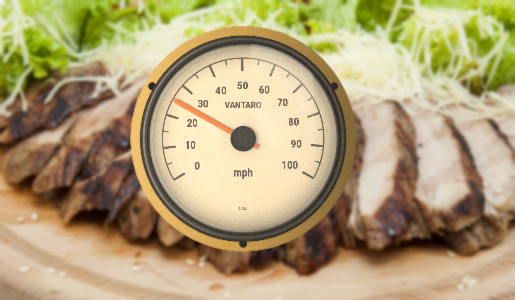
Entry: value=25 unit=mph
